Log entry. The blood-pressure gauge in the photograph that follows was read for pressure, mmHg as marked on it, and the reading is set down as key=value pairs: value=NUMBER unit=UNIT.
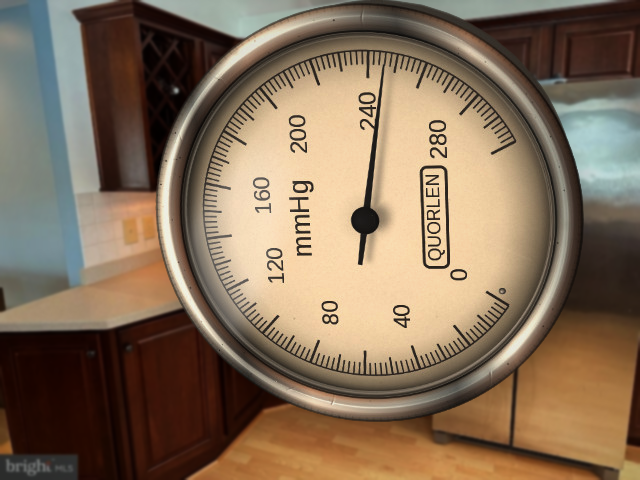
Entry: value=246 unit=mmHg
